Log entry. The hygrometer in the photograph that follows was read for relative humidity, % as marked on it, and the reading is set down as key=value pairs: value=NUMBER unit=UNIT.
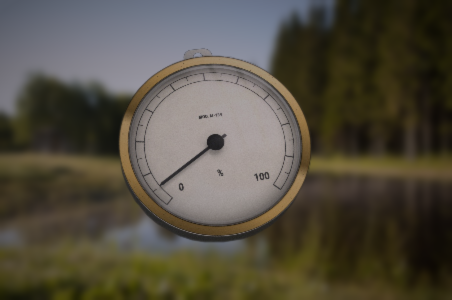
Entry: value=5 unit=%
